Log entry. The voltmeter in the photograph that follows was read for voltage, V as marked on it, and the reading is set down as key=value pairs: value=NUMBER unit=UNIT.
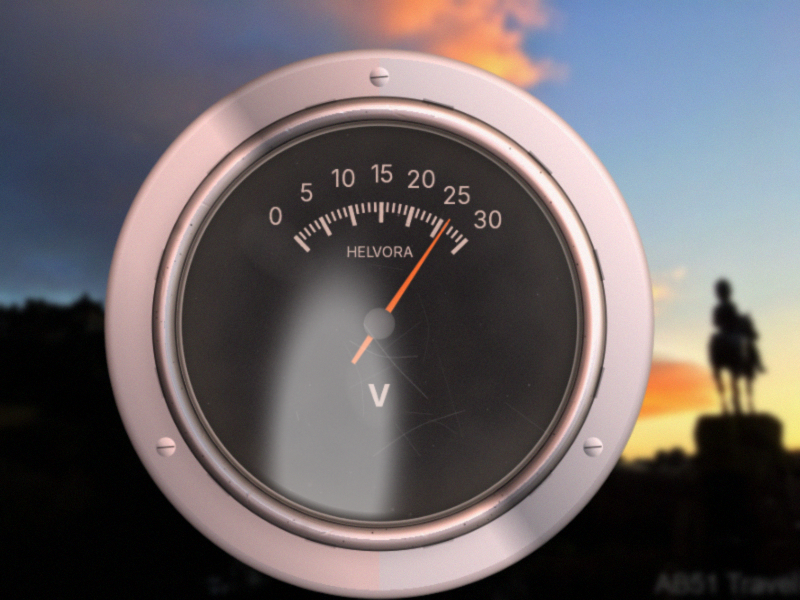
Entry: value=26 unit=V
